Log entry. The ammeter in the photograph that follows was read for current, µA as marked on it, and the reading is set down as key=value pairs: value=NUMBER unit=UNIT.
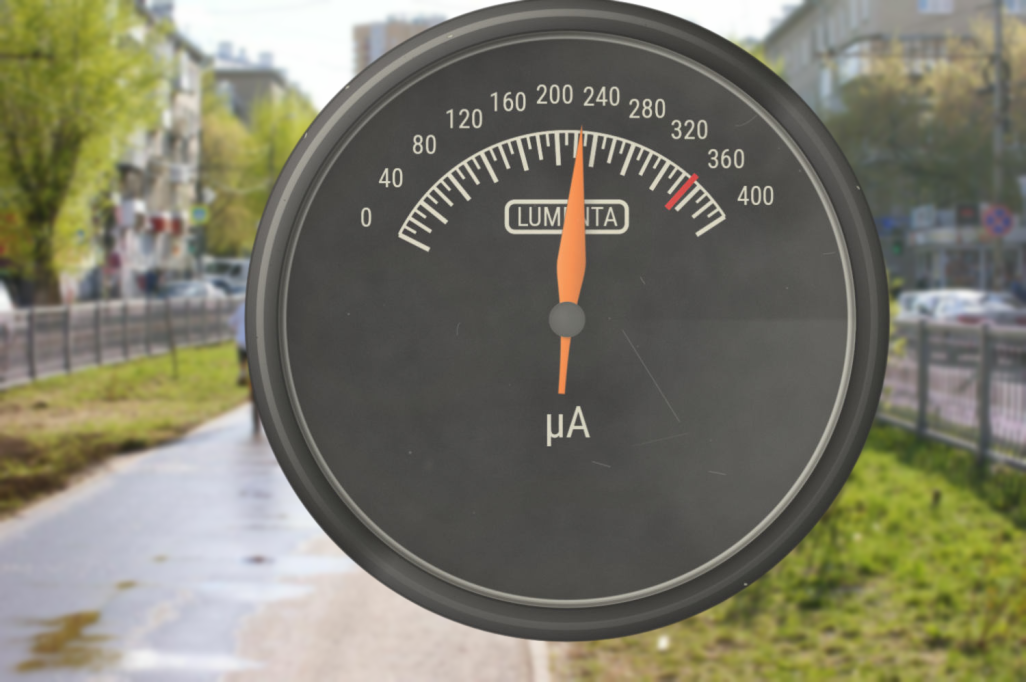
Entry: value=225 unit=µA
